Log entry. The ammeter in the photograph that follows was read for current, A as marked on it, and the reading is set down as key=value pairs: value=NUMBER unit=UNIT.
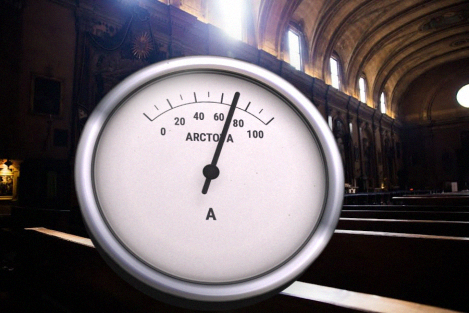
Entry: value=70 unit=A
